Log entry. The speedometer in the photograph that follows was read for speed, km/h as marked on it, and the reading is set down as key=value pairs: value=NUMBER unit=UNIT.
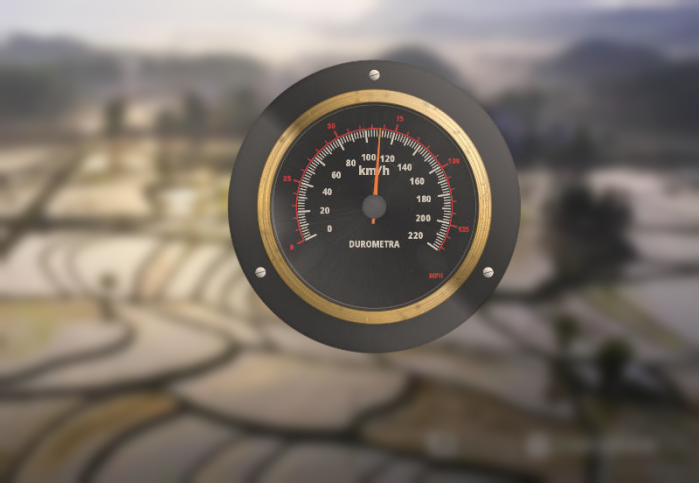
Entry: value=110 unit=km/h
